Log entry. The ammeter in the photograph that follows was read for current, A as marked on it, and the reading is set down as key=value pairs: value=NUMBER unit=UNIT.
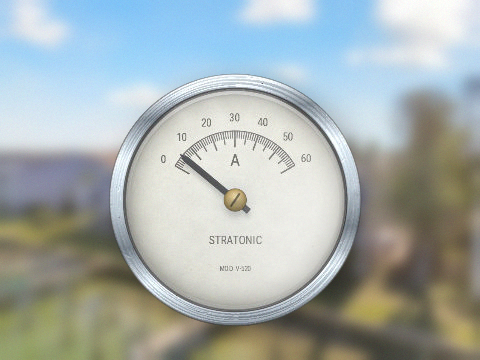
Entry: value=5 unit=A
